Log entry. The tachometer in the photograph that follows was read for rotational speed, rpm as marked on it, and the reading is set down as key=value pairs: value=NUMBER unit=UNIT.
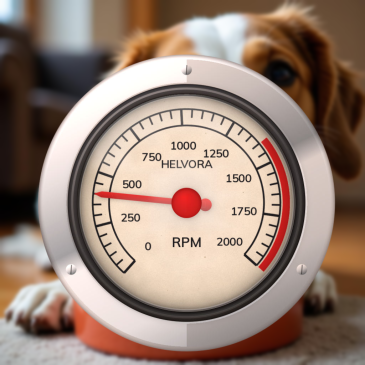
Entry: value=400 unit=rpm
